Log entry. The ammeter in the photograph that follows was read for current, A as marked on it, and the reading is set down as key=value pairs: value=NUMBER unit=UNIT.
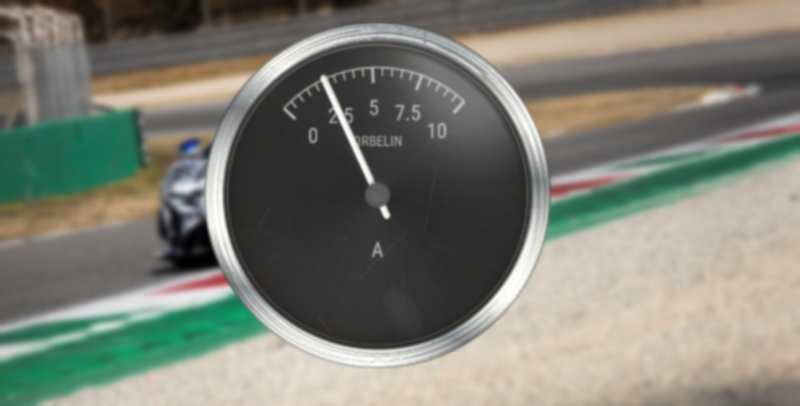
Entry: value=2.5 unit=A
